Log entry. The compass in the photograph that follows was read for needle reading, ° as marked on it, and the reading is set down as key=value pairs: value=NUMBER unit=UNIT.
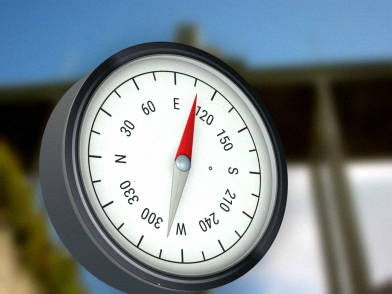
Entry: value=105 unit=°
